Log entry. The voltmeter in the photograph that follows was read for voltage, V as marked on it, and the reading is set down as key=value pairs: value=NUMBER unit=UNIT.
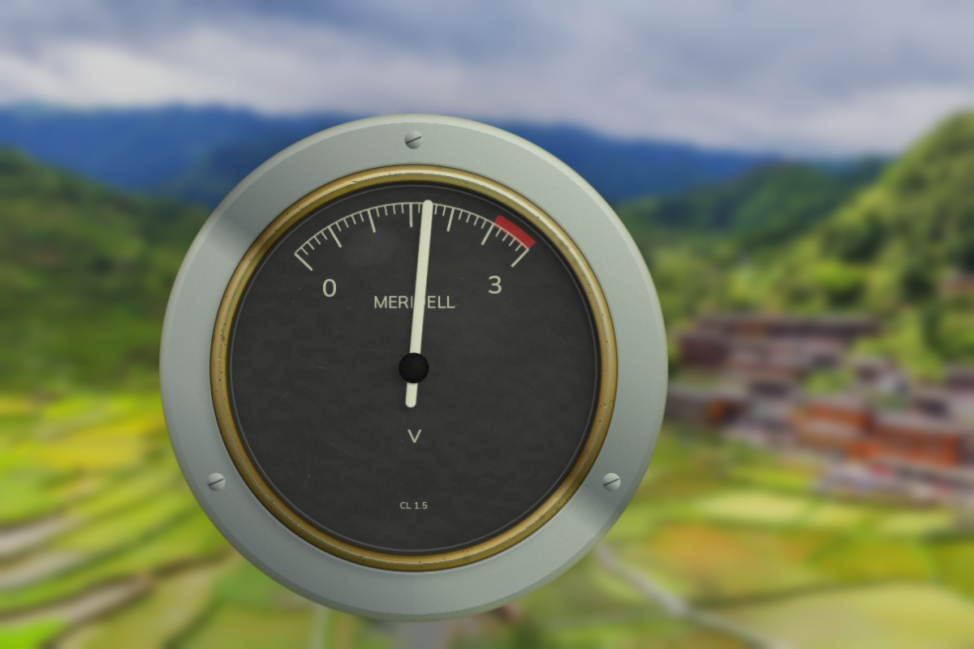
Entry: value=1.7 unit=V
